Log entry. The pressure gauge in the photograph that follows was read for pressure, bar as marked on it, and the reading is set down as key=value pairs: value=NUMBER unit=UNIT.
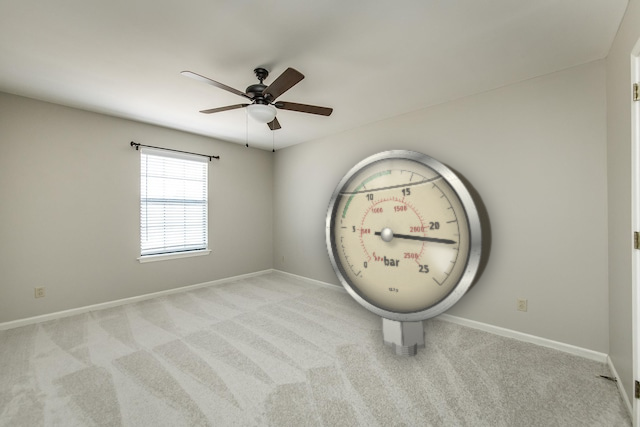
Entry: value=21.5 unit=bar
